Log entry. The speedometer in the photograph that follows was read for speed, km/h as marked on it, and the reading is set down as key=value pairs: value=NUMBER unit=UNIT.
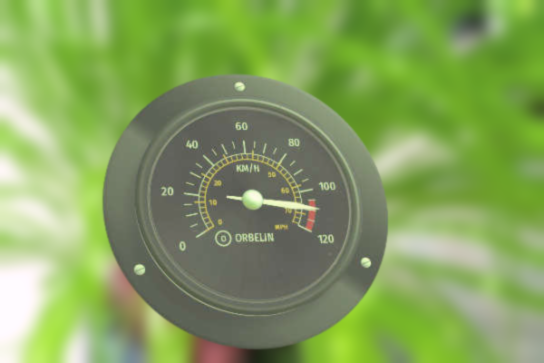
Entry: value=110 unit=km/h
